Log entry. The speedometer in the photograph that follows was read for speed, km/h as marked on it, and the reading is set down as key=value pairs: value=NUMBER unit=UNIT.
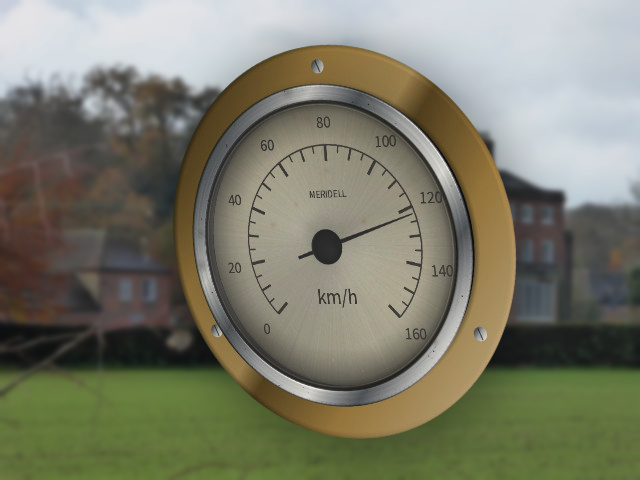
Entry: value=122.5 unit=km/h
